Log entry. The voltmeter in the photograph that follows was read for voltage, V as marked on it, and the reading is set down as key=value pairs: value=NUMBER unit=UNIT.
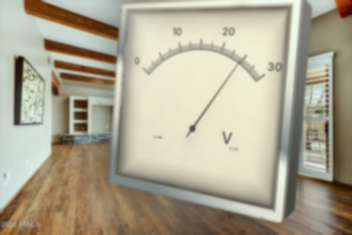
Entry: value=25 unit=V
